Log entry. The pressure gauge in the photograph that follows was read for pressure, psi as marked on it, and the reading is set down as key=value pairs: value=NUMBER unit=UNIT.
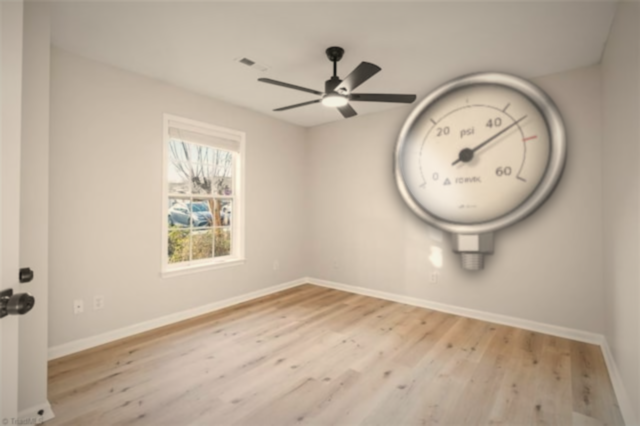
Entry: value=45 unit=psi
